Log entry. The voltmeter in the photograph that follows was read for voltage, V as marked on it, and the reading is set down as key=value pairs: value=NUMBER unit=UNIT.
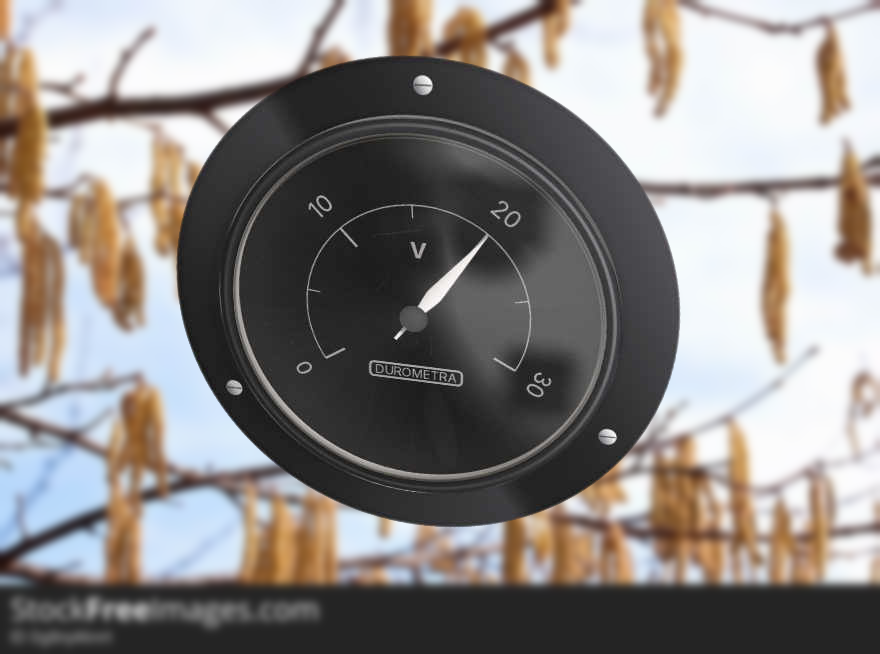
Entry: value=20 unit=V
